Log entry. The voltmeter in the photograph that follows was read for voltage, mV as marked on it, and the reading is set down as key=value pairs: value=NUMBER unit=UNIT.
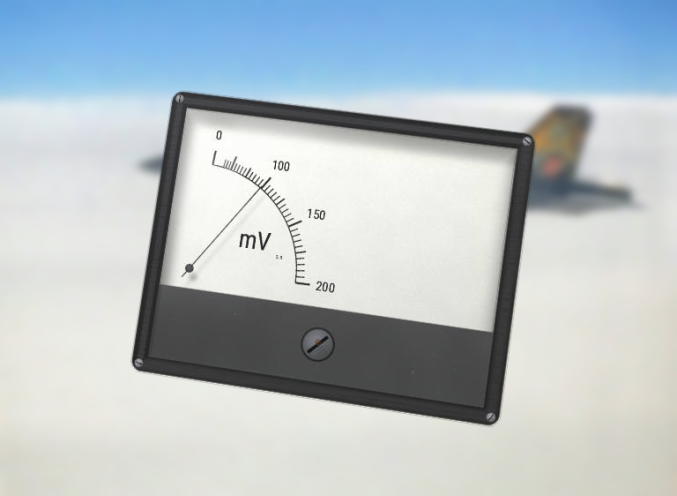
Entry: value=100 unit=mV
